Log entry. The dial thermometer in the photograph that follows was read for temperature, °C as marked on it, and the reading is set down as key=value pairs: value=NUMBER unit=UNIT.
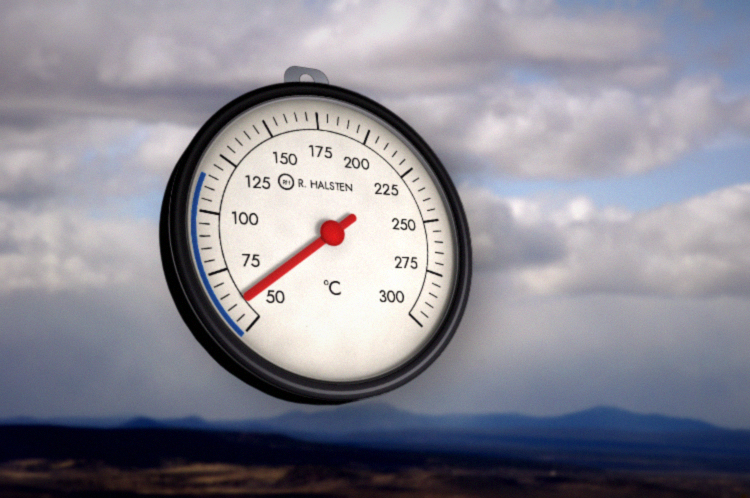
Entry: value=60 unit=°C
